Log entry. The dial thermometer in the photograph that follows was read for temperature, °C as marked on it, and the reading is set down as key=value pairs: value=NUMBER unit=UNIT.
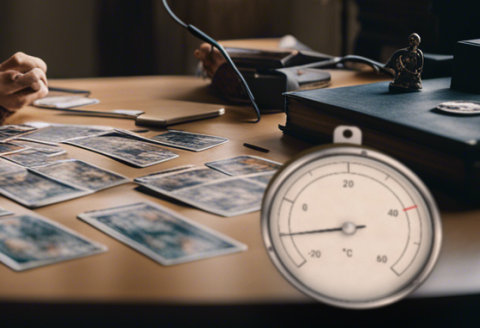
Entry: value=-10 unit=°C
